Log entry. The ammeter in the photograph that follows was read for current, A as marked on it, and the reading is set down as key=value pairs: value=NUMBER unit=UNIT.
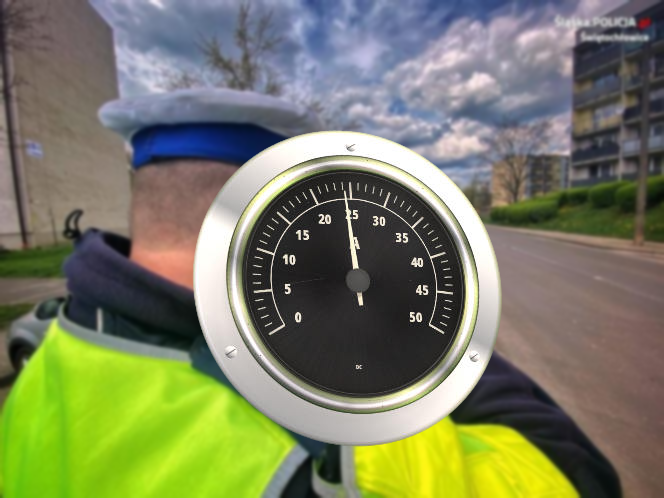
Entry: value=24 unit=A
